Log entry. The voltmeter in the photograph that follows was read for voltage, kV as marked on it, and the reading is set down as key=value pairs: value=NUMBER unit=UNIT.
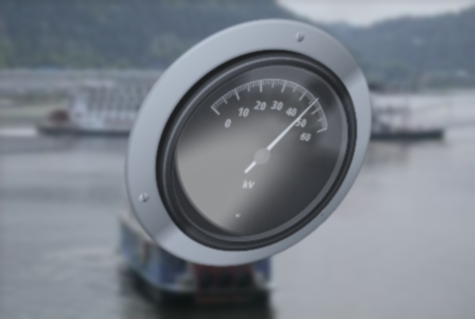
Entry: value=45 unit=kV
